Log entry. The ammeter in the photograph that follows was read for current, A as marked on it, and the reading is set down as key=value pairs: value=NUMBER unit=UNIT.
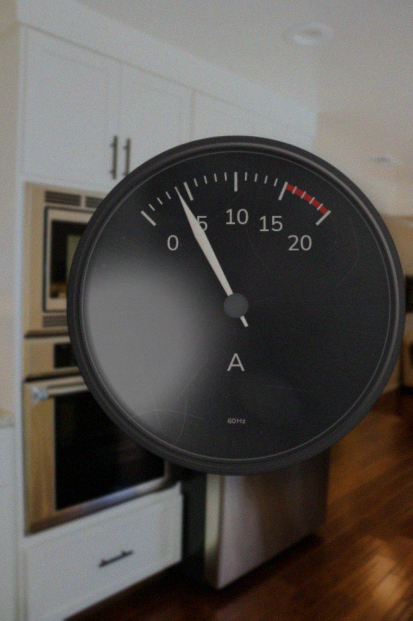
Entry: value=4 unit=A
